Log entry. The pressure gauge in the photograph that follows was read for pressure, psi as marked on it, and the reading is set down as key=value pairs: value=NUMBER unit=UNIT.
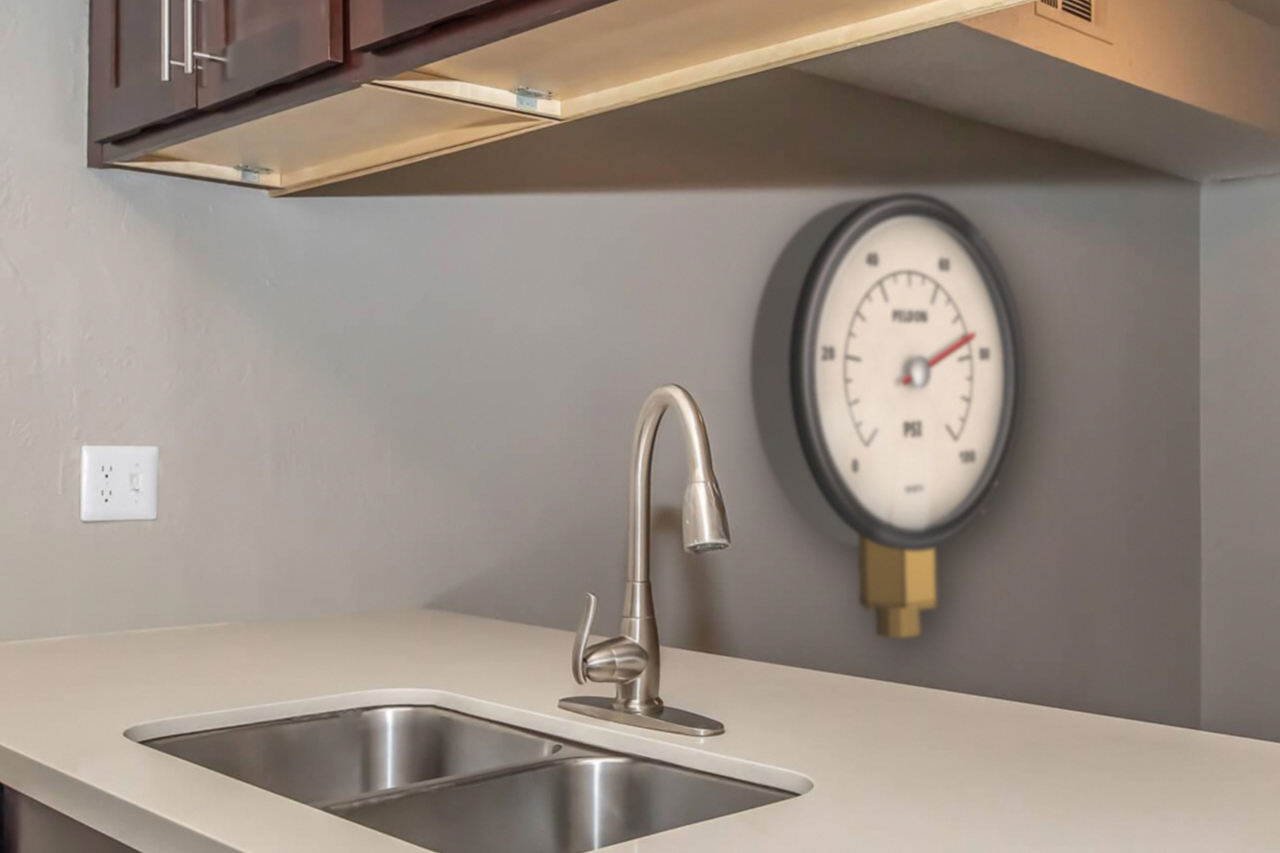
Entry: value=75 unit=psi
